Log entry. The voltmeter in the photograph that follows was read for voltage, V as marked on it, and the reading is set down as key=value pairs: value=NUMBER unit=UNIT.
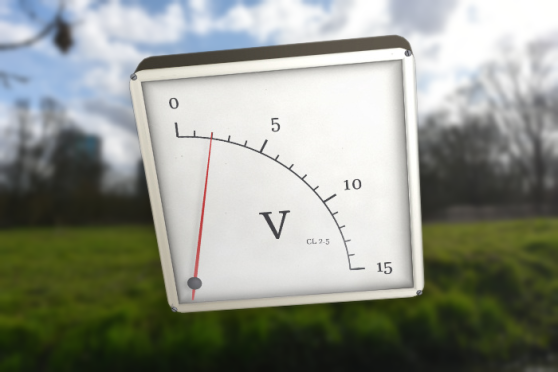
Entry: value=2 unit=V
